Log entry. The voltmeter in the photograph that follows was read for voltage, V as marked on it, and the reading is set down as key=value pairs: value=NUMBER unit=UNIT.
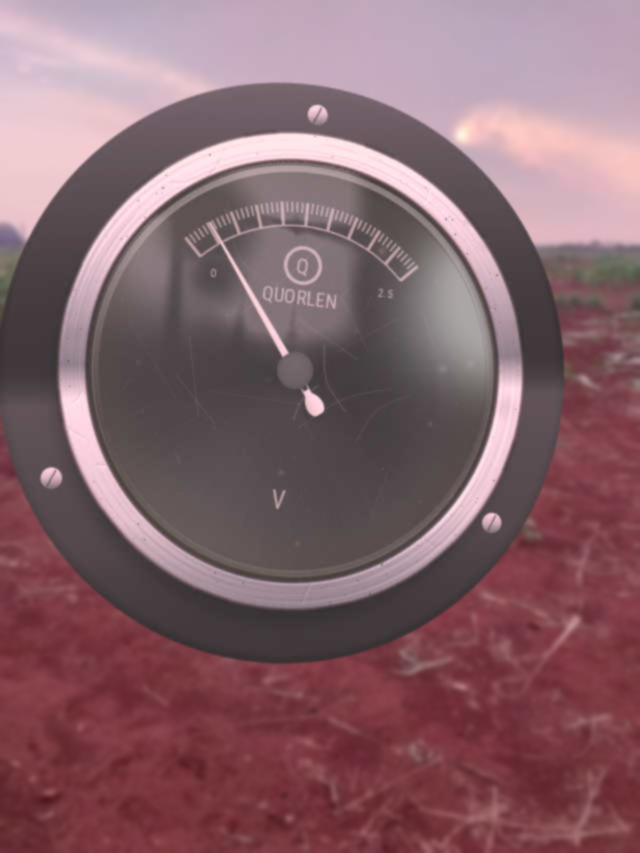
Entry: value=0.25 unit=V
